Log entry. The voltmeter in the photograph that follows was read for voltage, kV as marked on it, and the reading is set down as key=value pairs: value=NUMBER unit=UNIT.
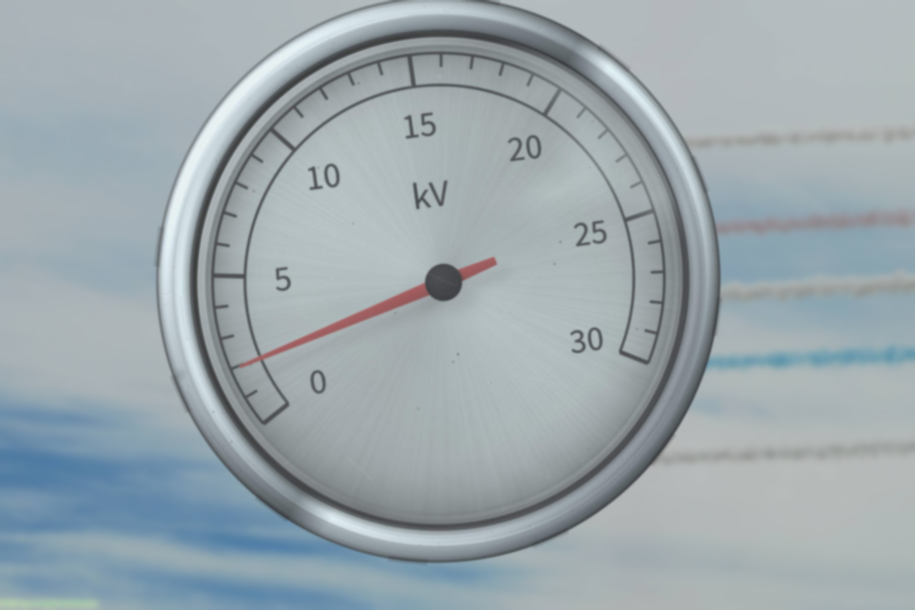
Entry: value=2 unit=kV
